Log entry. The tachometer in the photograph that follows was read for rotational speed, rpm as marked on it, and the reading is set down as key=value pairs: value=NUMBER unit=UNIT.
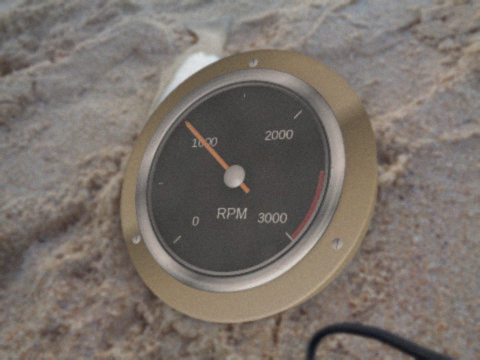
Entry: value=1000 unit=rpm
